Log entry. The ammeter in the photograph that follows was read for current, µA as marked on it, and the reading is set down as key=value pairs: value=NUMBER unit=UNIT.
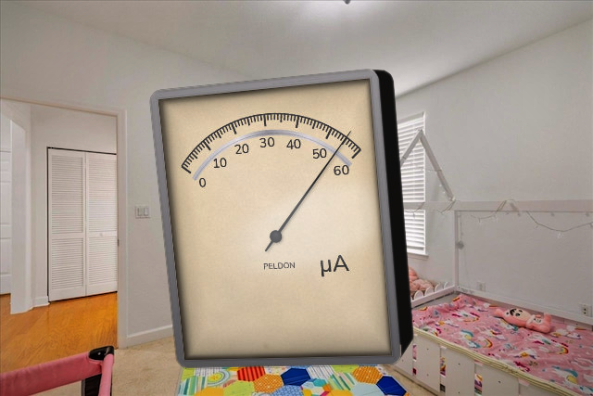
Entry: value=55 unit=µA
